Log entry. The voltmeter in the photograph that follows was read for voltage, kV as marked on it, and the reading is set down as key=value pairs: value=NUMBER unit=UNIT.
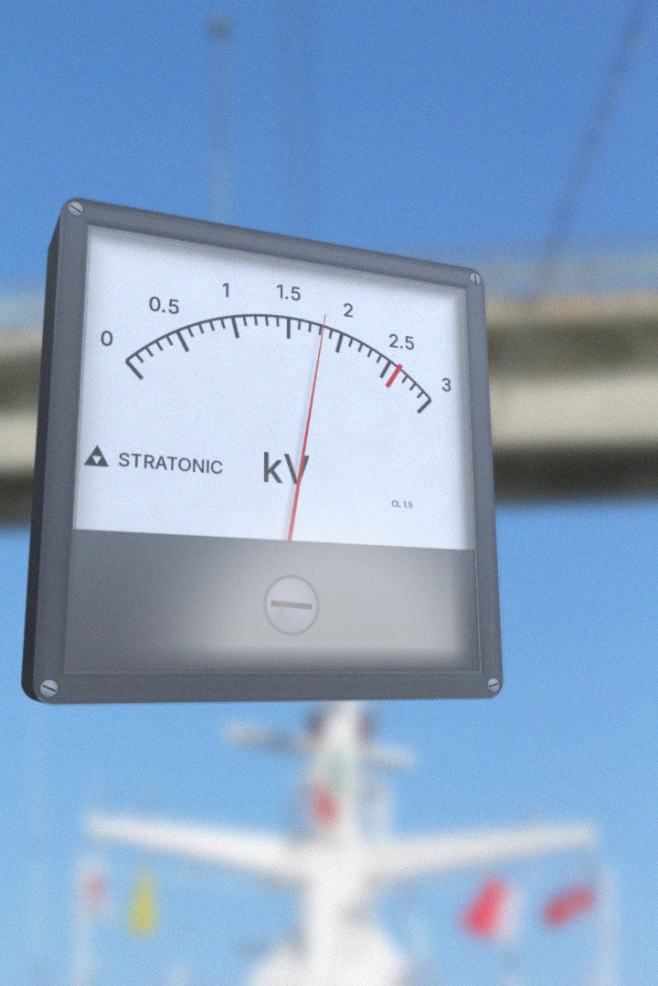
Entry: value=1.8 unit=kV
